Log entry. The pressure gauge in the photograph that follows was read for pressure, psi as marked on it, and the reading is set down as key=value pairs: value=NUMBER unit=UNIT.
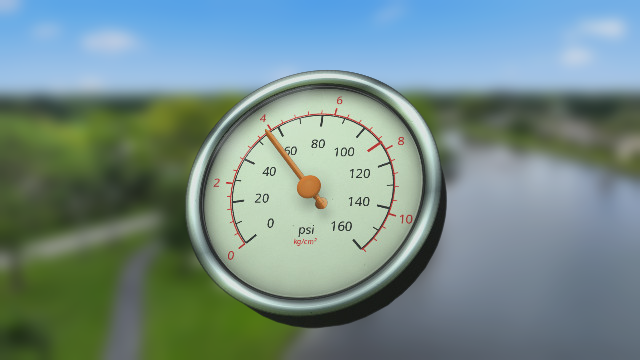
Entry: value=55 unit=psi
